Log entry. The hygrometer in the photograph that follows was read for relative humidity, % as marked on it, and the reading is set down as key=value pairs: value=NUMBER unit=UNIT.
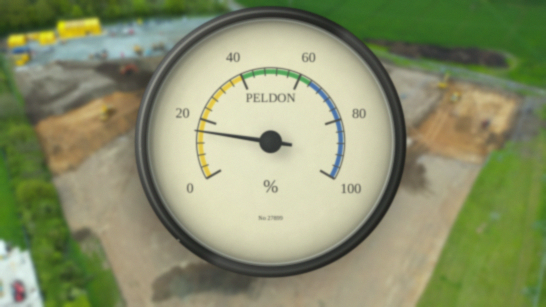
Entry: value=16 unit=%
